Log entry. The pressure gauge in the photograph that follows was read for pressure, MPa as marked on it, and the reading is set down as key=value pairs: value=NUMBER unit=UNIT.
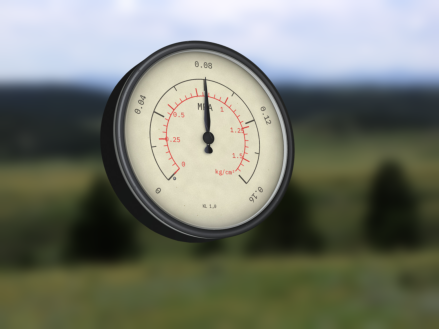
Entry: value=0.08 unit=MPa
